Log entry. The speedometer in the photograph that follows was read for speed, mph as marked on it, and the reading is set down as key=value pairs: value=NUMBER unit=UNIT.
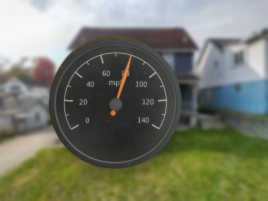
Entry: value=80 unit=mph
